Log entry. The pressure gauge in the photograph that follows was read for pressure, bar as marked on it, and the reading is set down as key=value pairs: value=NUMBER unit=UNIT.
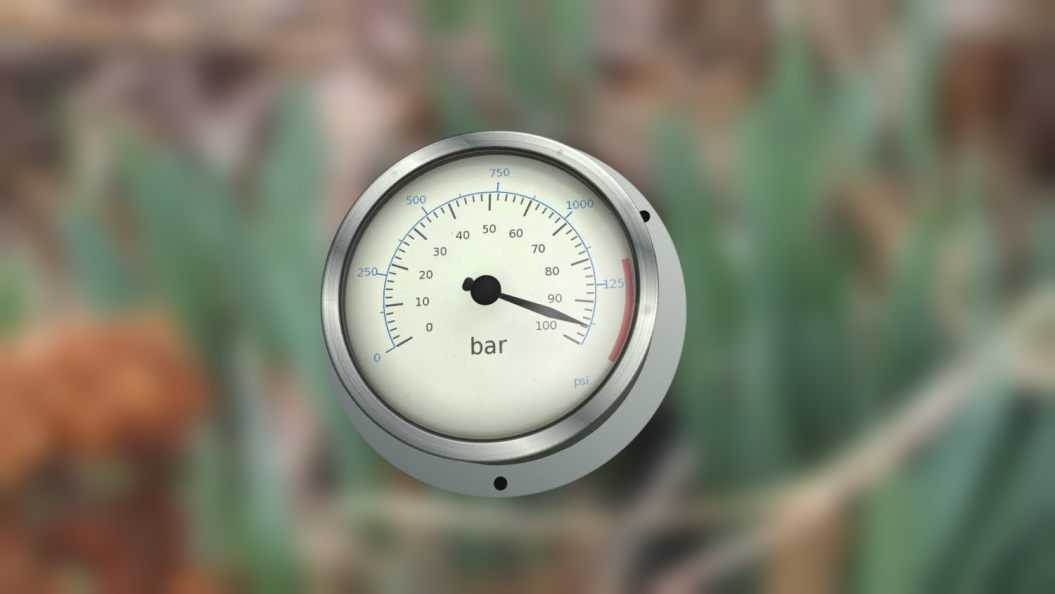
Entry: value=96 unit=bar
